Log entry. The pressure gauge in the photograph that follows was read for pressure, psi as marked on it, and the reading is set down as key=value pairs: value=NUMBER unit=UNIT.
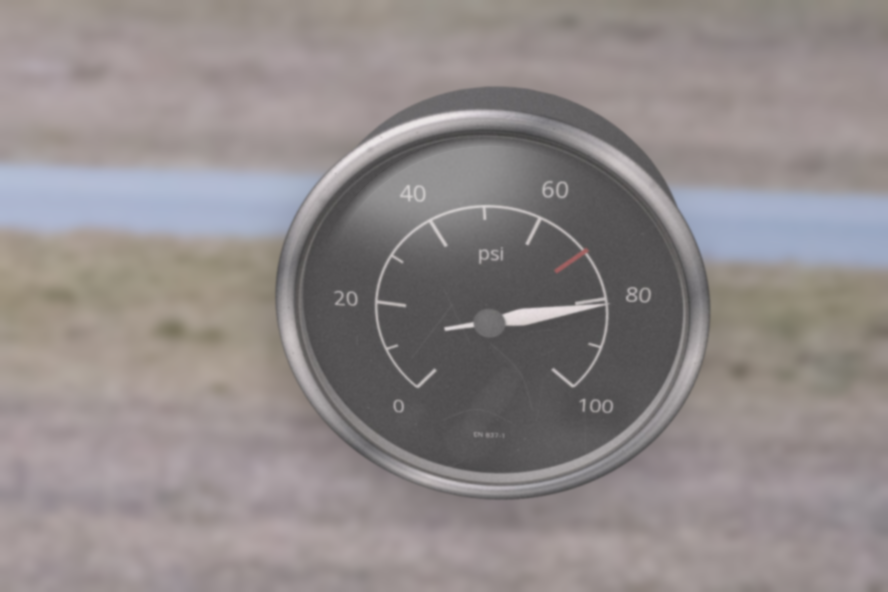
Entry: value=80 unit=psi
